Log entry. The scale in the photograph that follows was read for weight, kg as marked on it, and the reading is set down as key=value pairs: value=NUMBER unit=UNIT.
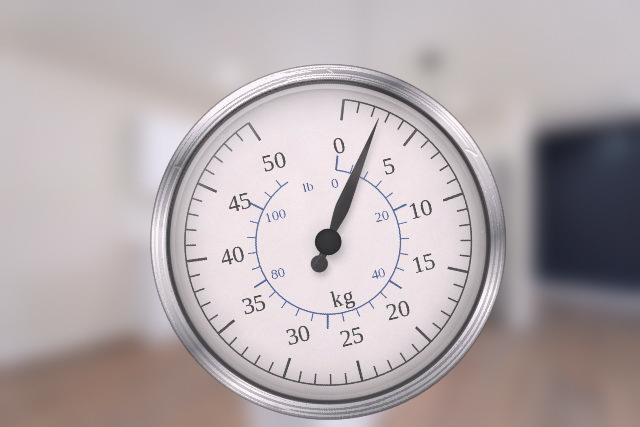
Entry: value=2.5 unit=kg
